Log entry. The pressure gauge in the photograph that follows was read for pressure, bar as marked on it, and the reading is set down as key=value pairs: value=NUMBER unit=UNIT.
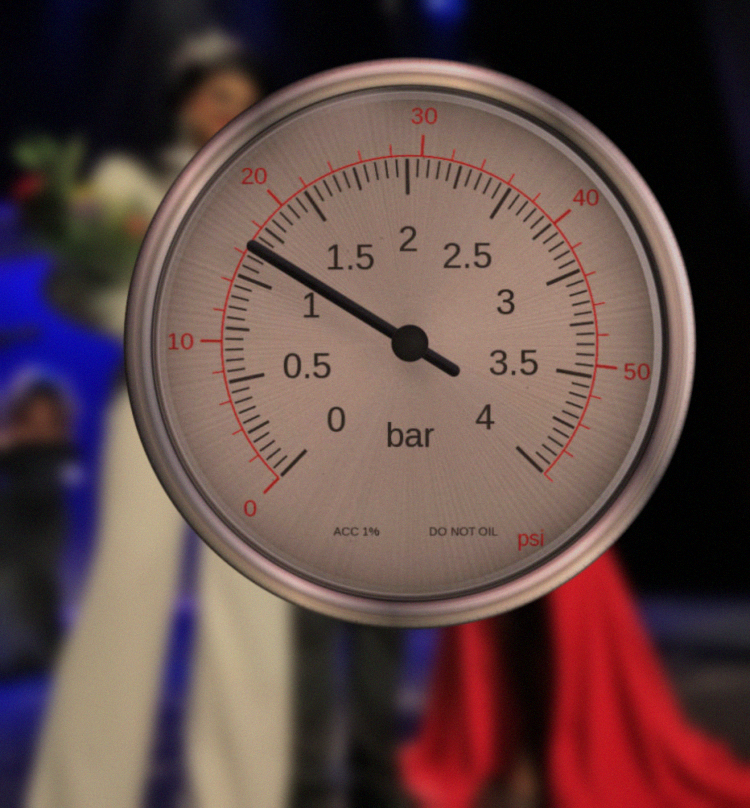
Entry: value=1.15 unit=bar
